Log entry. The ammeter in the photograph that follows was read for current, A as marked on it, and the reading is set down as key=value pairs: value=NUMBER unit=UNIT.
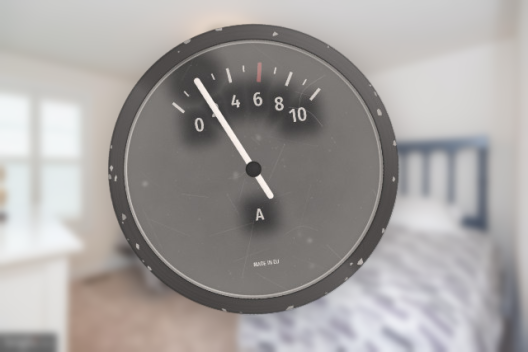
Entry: value=2 unit=A
